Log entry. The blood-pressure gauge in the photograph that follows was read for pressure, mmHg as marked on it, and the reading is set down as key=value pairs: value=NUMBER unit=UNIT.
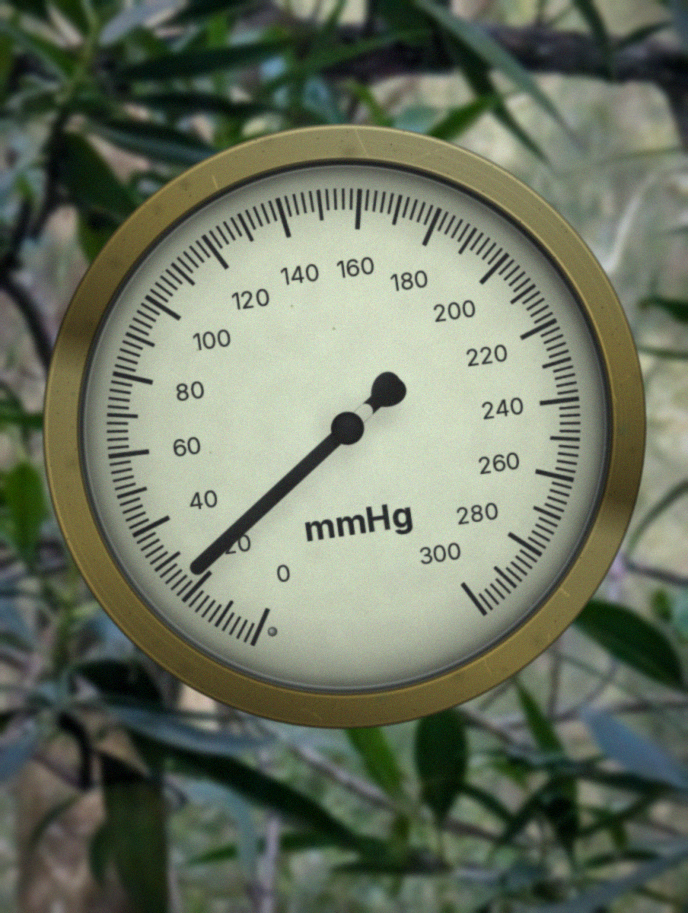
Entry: value=24 unit=mmHg
